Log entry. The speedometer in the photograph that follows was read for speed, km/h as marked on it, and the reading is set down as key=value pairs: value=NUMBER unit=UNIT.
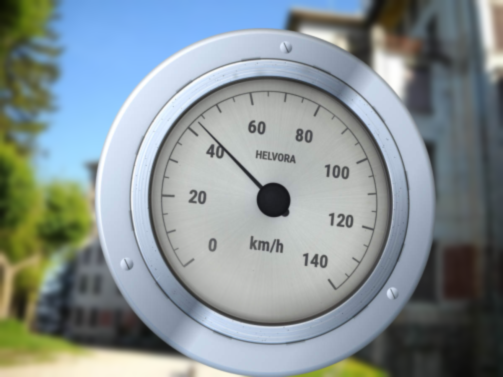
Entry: value=42.5 unit=km/h
